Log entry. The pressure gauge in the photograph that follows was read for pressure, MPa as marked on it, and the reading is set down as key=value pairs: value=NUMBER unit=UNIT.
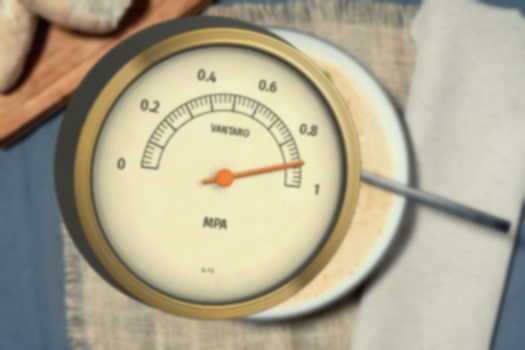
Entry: value=0.9 unit=MPa
